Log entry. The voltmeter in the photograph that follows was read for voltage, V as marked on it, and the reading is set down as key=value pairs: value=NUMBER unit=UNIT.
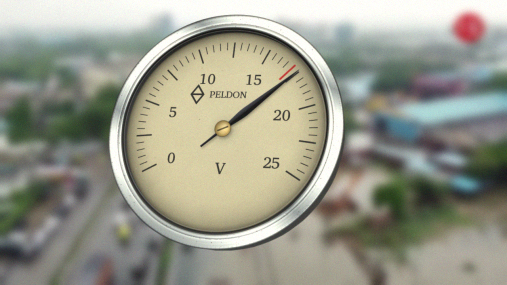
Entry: value=17.5 unit=V
